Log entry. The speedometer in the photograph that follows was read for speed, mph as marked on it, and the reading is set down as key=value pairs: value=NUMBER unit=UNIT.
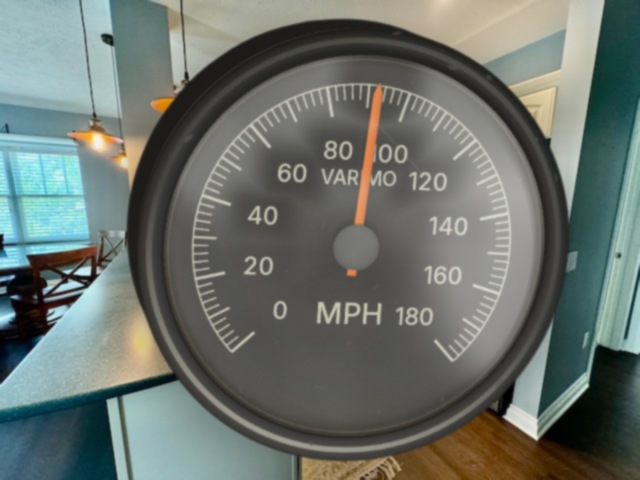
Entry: value=92 unit=mph
